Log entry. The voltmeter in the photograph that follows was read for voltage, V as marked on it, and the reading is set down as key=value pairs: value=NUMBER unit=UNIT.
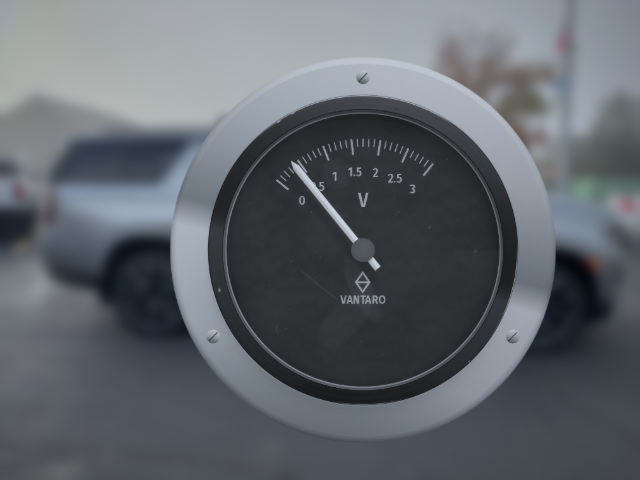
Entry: value=0.4 unit=V
